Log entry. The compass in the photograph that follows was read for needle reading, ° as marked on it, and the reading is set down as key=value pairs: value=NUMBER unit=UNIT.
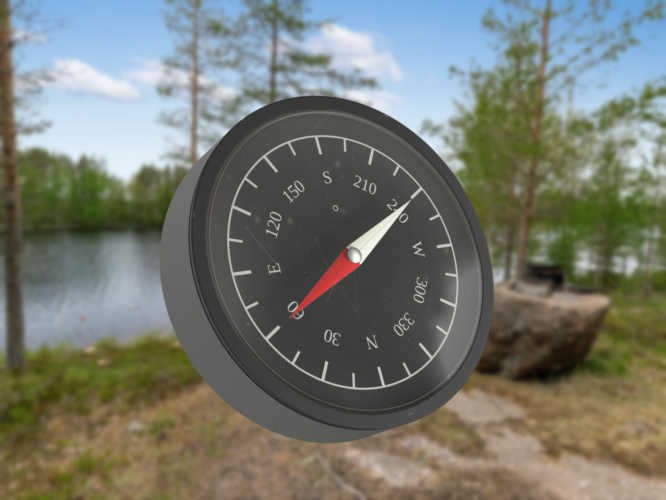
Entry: value=60 unit=°
